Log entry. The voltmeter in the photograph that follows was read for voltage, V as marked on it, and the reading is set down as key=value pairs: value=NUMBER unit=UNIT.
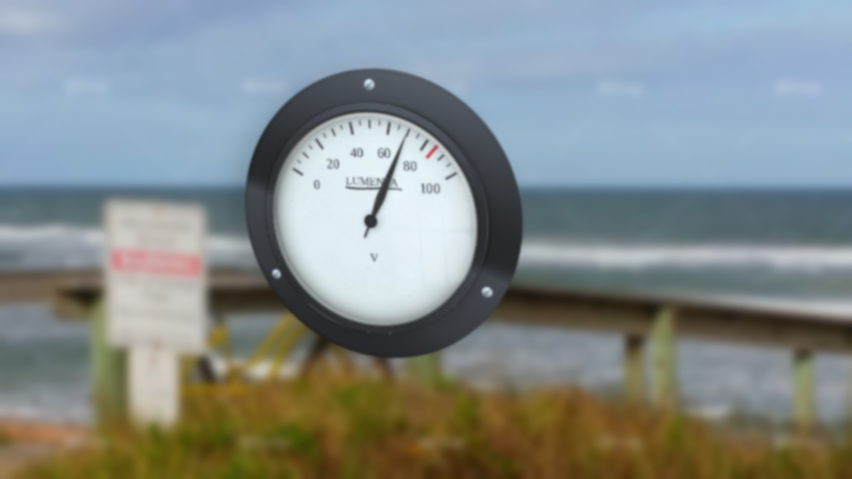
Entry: value=70 unit=V
